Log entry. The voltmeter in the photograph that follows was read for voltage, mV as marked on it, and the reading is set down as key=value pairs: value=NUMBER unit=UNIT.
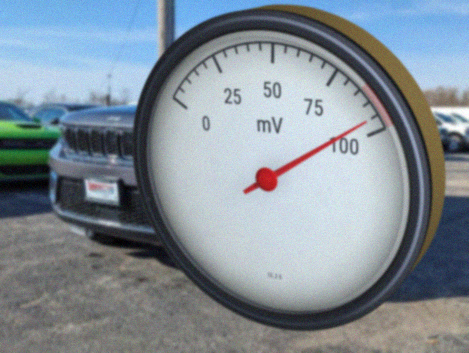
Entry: value=95 unit=mV
